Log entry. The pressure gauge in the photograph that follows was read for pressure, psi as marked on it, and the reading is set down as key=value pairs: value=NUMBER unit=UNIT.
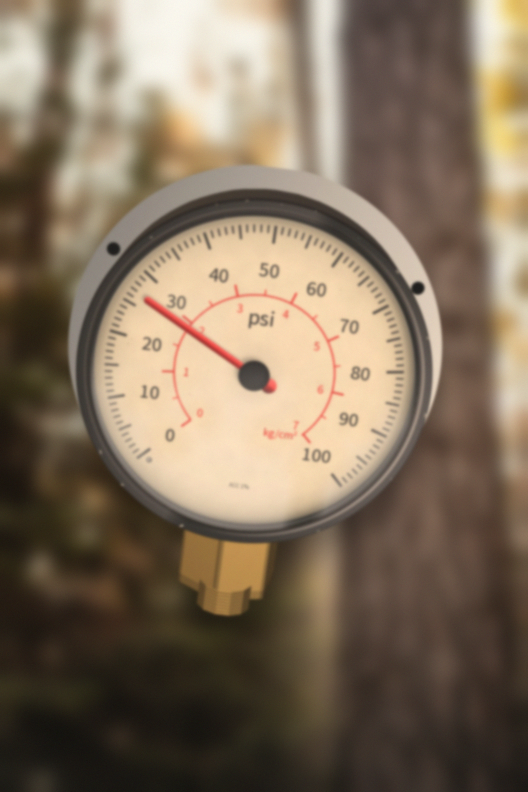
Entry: value=27 unit=psi
